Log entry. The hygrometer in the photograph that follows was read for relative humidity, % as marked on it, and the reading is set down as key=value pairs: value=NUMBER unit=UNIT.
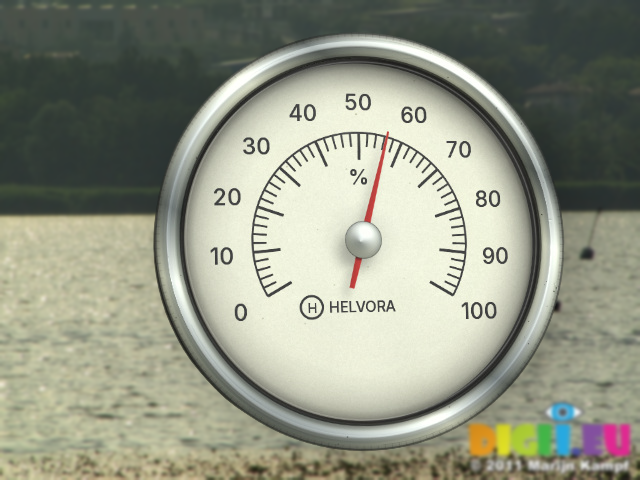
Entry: value=56 unit=%
